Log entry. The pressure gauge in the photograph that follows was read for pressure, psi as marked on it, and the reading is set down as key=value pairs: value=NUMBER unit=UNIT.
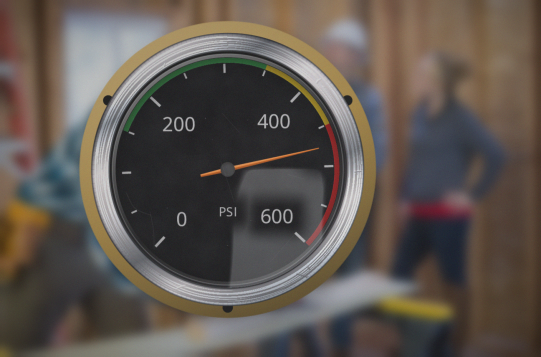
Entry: value=475 unit=psi
